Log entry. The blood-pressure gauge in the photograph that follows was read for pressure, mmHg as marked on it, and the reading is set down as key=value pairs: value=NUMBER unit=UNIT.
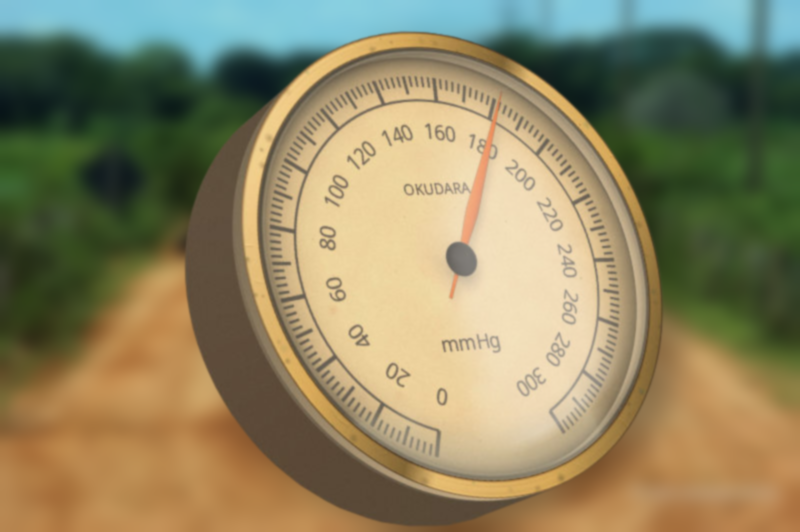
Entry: value=180 unit=mmHg
